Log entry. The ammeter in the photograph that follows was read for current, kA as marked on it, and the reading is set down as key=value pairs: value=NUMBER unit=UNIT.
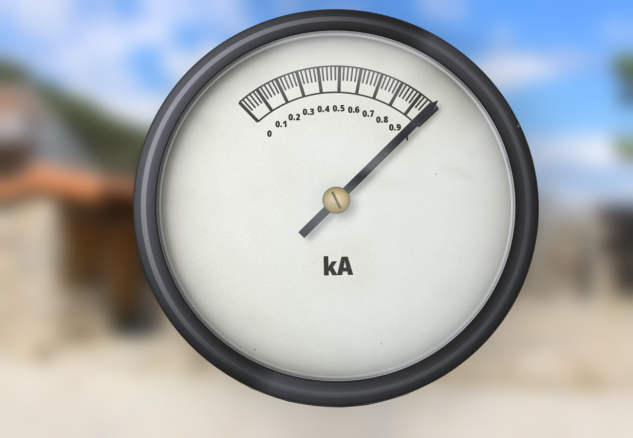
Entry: value=0.98 unit=kA
